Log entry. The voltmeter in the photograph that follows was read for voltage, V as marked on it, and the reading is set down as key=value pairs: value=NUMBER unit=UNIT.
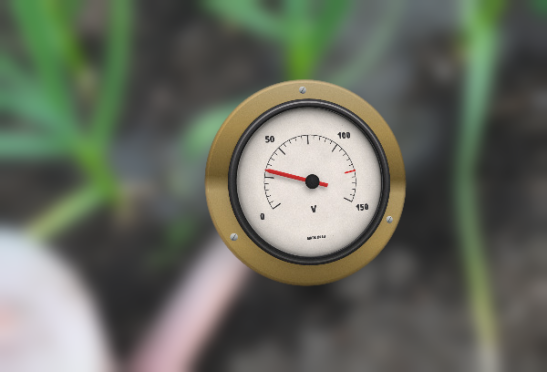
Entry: value=30 unit=V
